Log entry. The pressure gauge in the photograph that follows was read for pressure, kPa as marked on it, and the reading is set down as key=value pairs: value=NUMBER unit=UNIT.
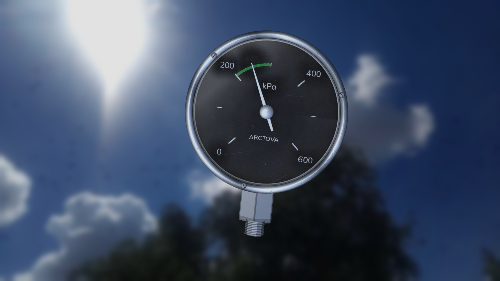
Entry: value=250 unit=kPa
